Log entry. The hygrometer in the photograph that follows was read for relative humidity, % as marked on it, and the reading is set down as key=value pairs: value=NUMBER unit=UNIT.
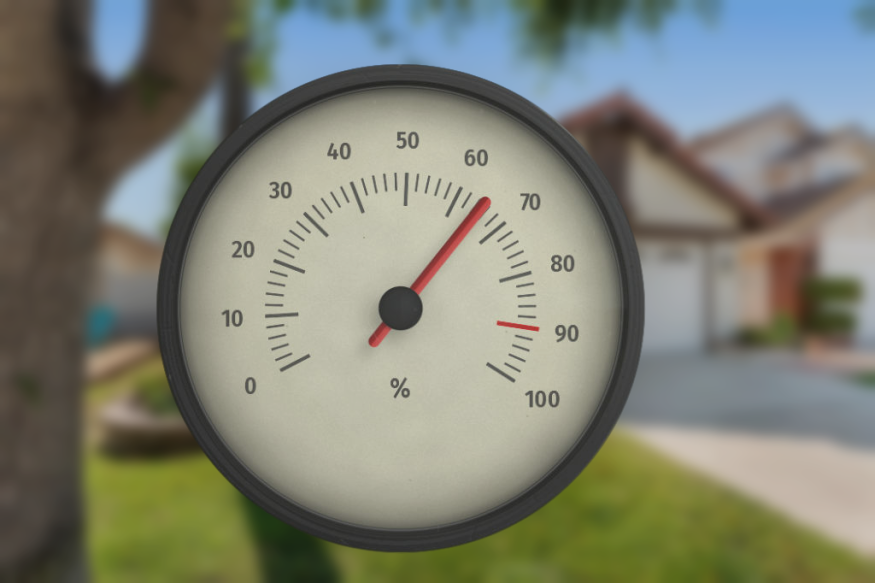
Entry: value=65 unit=%
